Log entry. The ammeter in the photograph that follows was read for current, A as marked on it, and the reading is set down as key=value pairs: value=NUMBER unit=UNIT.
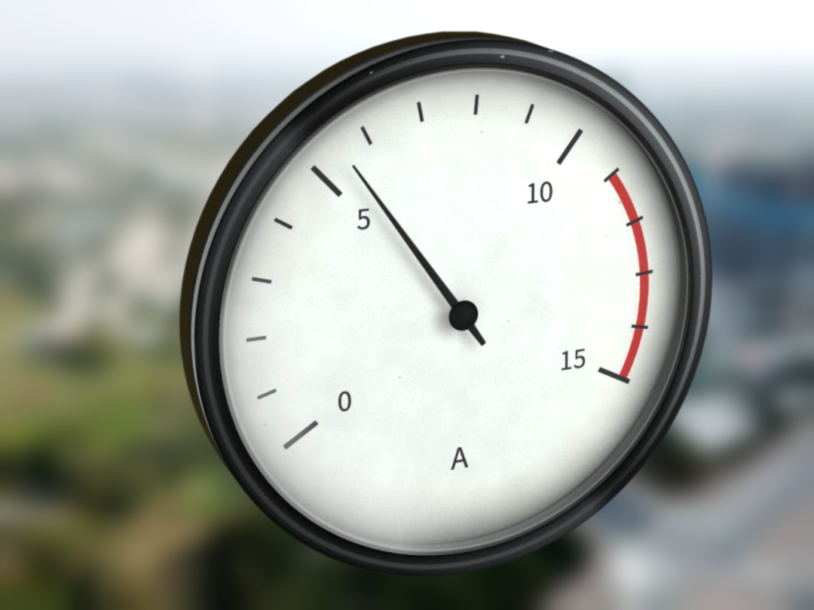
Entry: value=5.5 unit=A
